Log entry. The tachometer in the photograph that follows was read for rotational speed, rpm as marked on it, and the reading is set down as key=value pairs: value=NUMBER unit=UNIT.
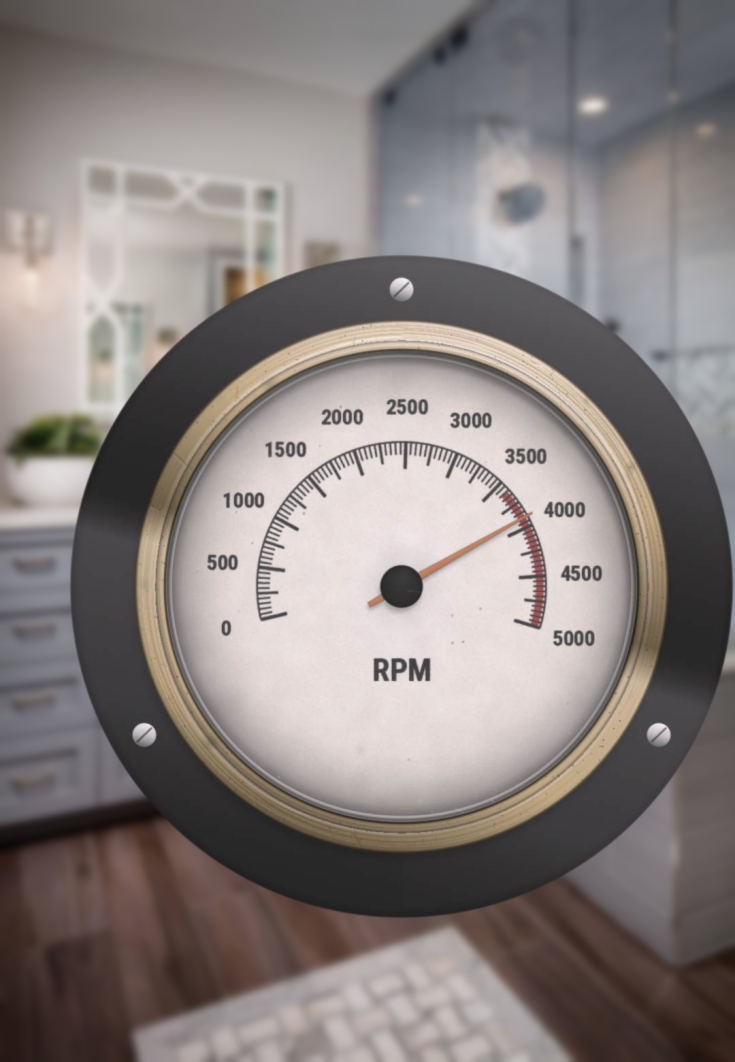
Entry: value=3900 unit=rpm
